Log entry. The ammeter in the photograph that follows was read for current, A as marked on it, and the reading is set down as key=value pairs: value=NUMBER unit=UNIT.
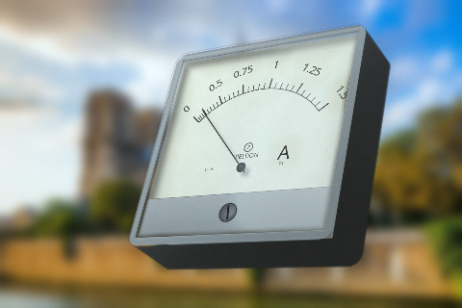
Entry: value=0.25 unit=A
